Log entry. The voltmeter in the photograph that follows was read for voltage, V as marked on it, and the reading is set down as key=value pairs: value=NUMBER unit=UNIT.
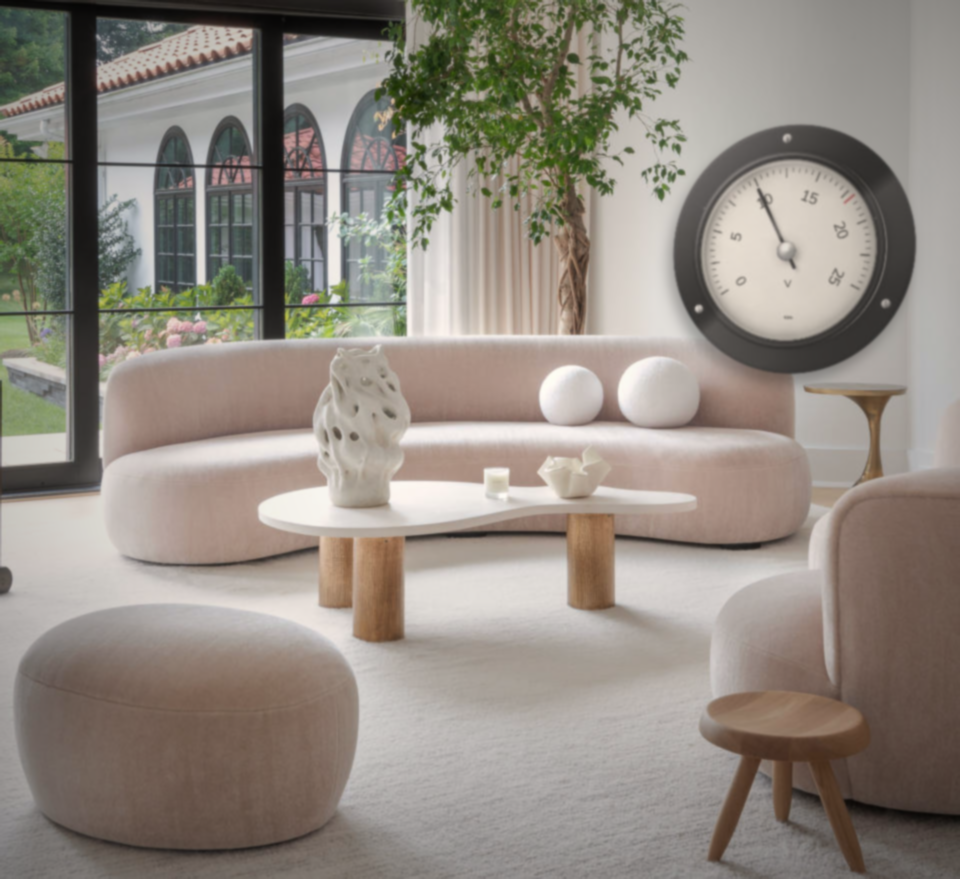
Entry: value=10 unit=V
